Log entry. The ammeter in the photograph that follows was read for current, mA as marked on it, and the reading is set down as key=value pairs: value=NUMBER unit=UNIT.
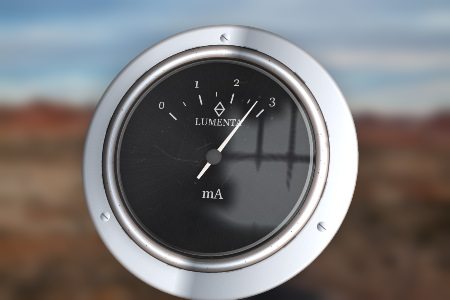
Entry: value=2.75 unit=mA
